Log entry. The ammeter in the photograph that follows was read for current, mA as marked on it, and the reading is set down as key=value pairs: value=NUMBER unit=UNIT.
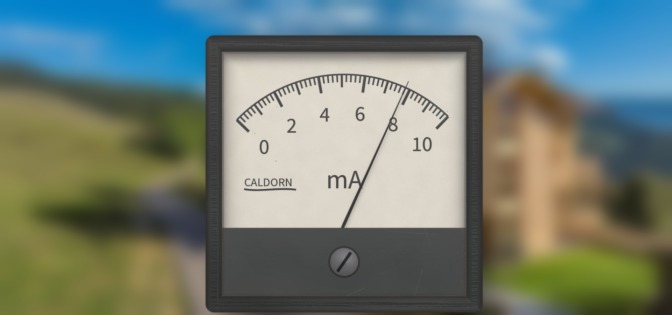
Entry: value=7.8 unit=mA
